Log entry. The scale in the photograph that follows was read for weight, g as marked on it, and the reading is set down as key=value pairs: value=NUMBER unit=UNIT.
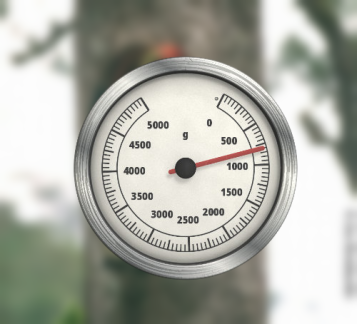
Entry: value=800 unit=g
